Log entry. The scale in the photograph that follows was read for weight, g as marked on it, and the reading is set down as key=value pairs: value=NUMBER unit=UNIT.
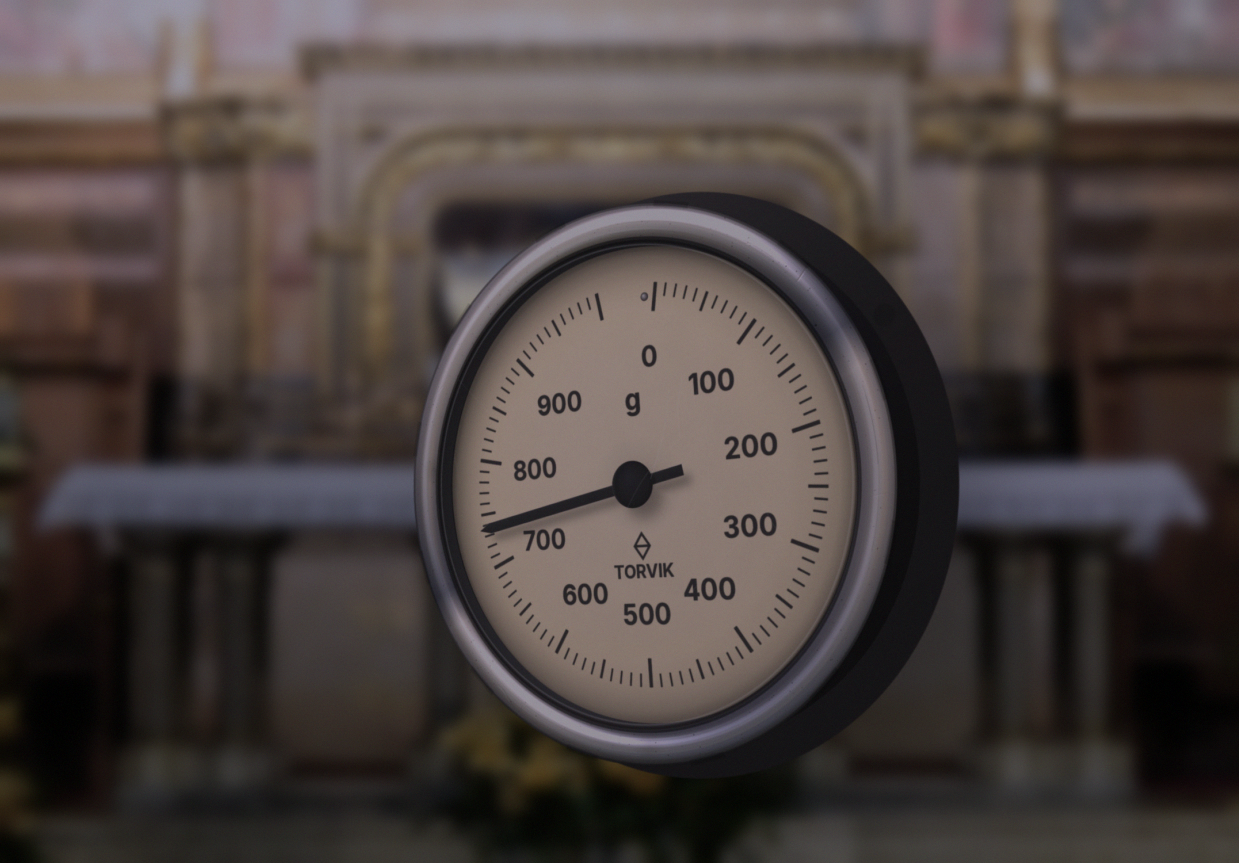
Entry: value=735 unit=g
